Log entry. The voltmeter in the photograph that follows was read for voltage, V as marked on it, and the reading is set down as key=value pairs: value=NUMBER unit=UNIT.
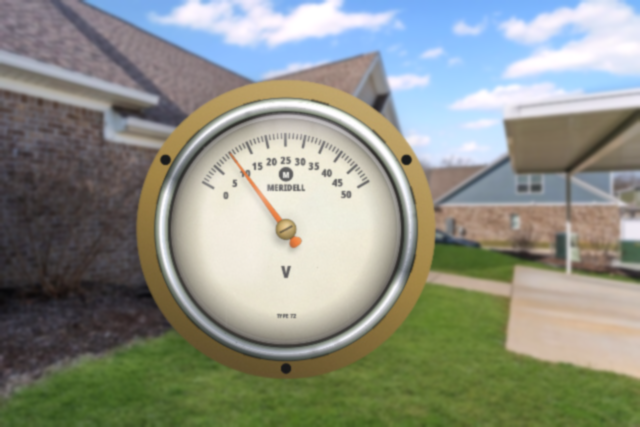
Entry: value=10 unit=V
